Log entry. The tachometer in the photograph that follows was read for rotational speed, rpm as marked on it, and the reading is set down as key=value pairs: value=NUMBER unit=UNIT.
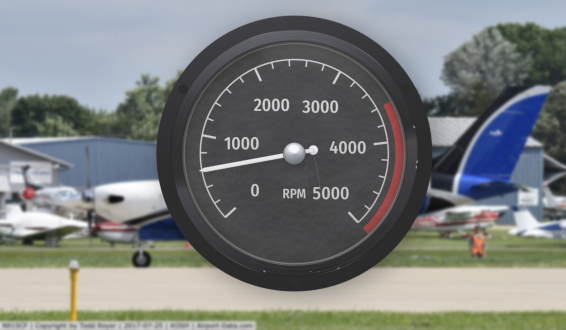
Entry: value=600 unit=rpm
